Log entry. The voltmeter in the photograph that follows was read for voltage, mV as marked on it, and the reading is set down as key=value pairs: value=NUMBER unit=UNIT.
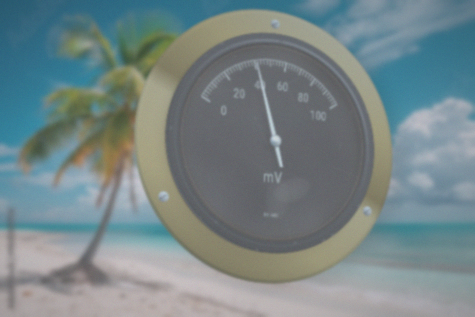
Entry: value=40 unit=mV
